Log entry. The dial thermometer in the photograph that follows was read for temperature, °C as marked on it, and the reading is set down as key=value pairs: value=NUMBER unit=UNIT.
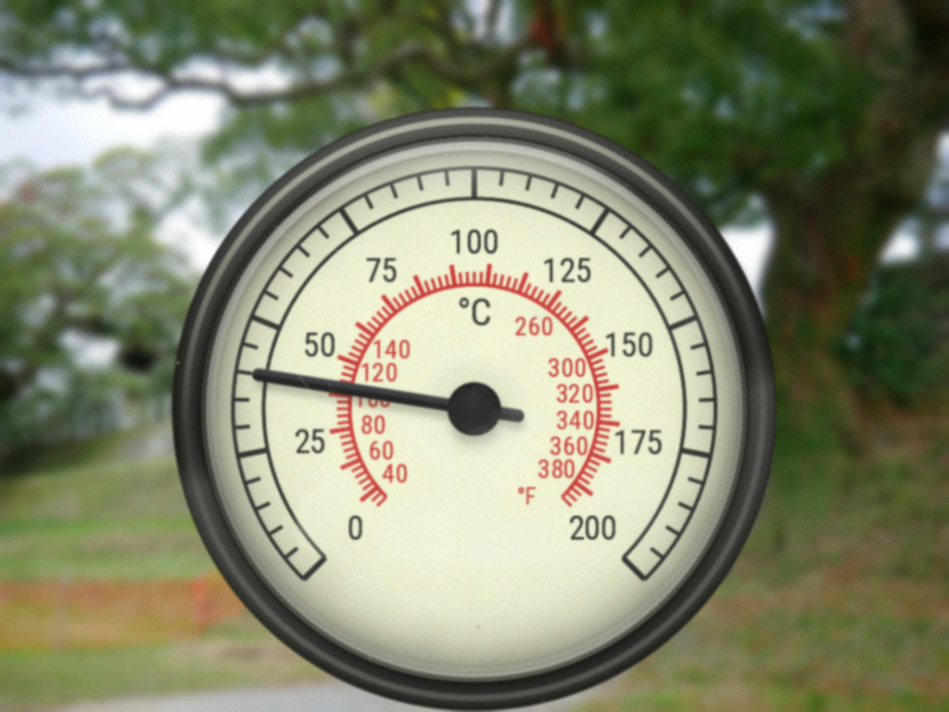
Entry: value=40 unit=°C
